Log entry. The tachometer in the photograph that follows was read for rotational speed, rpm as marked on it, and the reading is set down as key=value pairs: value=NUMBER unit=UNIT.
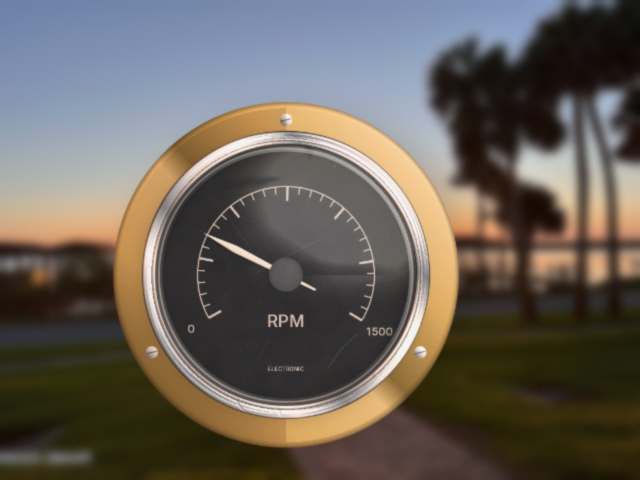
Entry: value=350 unit=rpm
